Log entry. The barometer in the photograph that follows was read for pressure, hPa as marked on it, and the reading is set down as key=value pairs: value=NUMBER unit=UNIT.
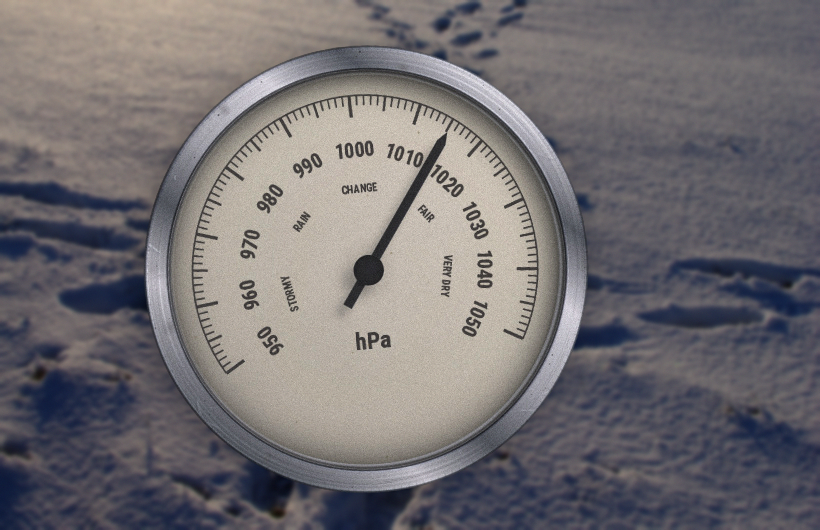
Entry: value=1015 unit=hPa
